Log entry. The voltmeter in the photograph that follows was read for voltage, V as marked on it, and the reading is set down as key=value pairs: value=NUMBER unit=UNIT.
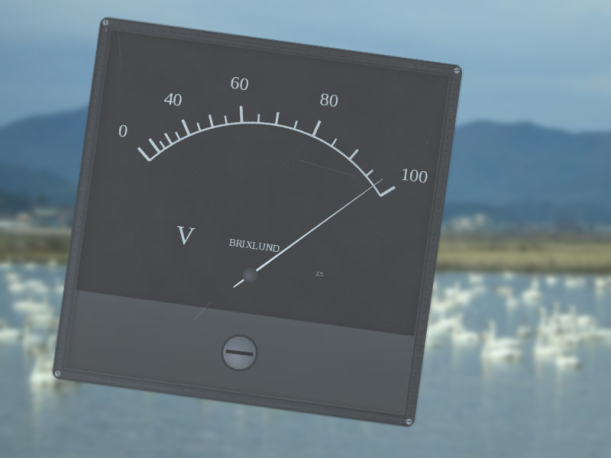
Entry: value=97.5 unit=V
